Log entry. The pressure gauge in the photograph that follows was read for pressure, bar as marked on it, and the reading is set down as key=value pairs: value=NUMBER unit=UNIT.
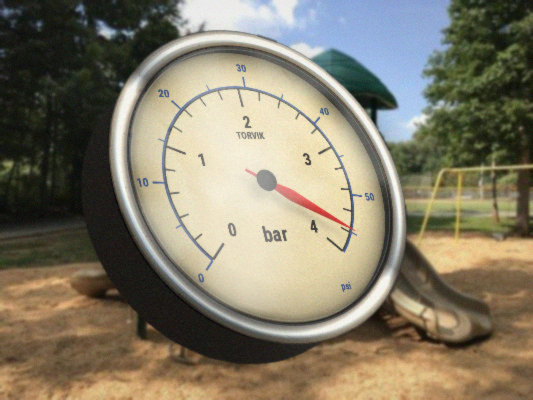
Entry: value=3.8 unit=bar
